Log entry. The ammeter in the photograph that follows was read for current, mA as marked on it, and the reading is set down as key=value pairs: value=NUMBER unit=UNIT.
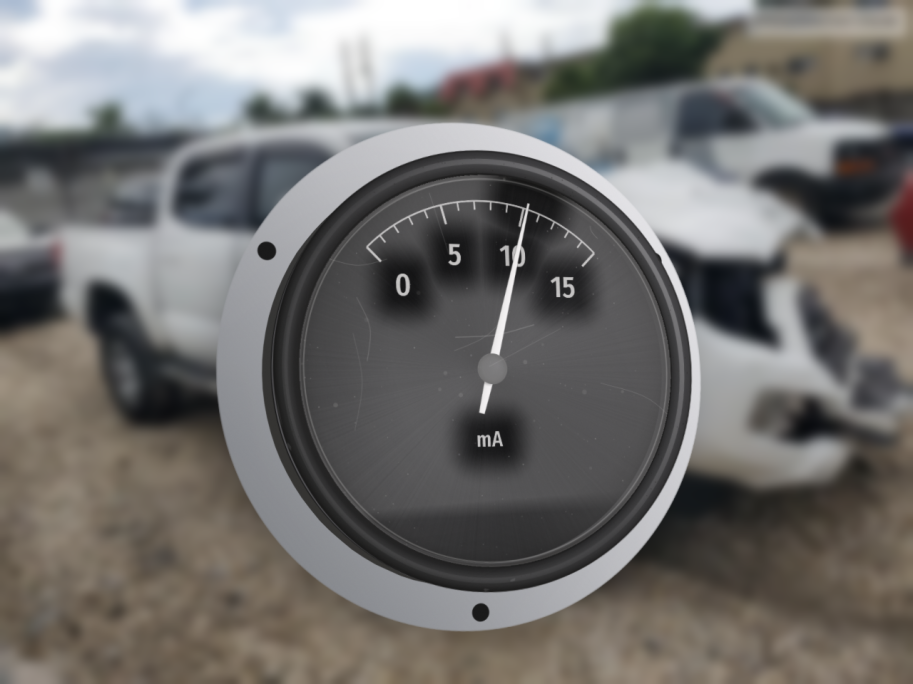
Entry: value=10 unit=mA
